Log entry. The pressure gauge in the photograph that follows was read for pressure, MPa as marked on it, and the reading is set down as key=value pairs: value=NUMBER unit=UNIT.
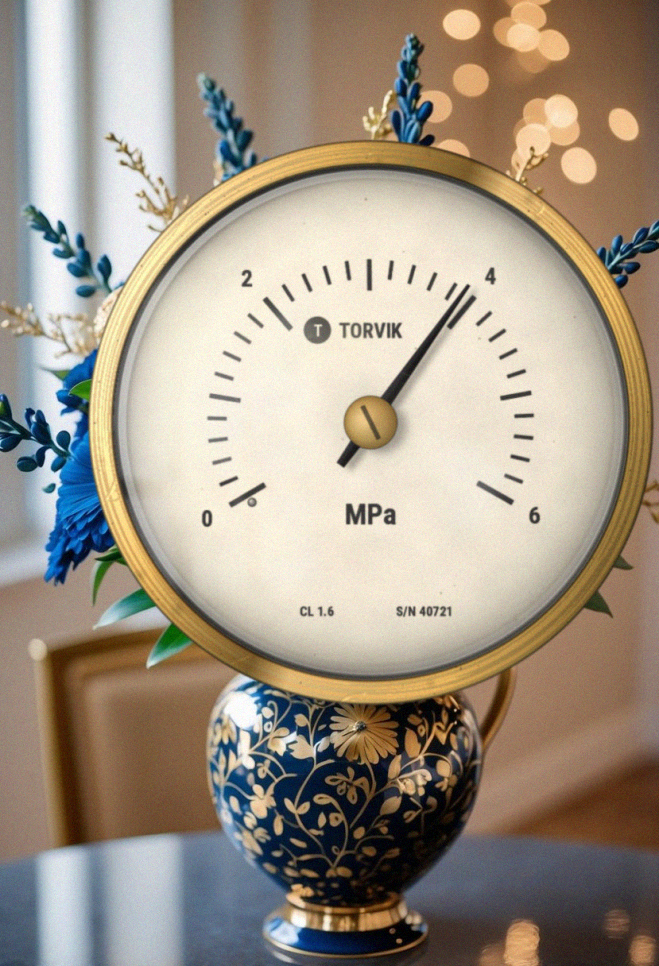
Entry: value=3.9 unit=MPa
